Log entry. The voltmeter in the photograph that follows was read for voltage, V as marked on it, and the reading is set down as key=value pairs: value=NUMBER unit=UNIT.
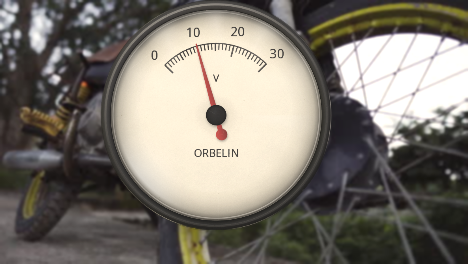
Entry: value=10 unit=V
